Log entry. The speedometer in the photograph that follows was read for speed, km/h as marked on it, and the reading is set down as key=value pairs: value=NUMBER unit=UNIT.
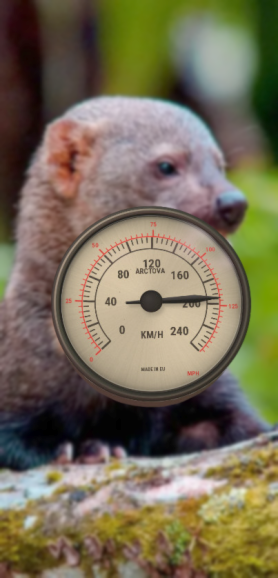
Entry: value=196 unit=km/h
